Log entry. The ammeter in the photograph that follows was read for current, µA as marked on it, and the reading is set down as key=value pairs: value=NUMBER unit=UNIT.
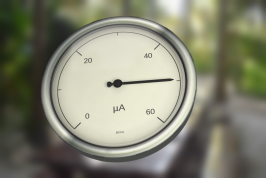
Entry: value=50 unit=µA
